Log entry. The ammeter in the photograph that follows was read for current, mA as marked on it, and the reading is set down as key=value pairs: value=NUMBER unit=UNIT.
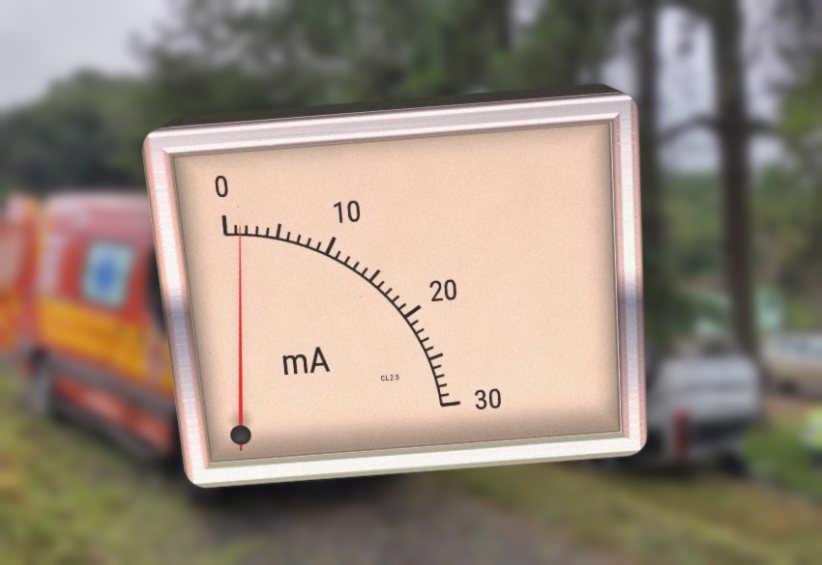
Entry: value=1.5 unit=mA
